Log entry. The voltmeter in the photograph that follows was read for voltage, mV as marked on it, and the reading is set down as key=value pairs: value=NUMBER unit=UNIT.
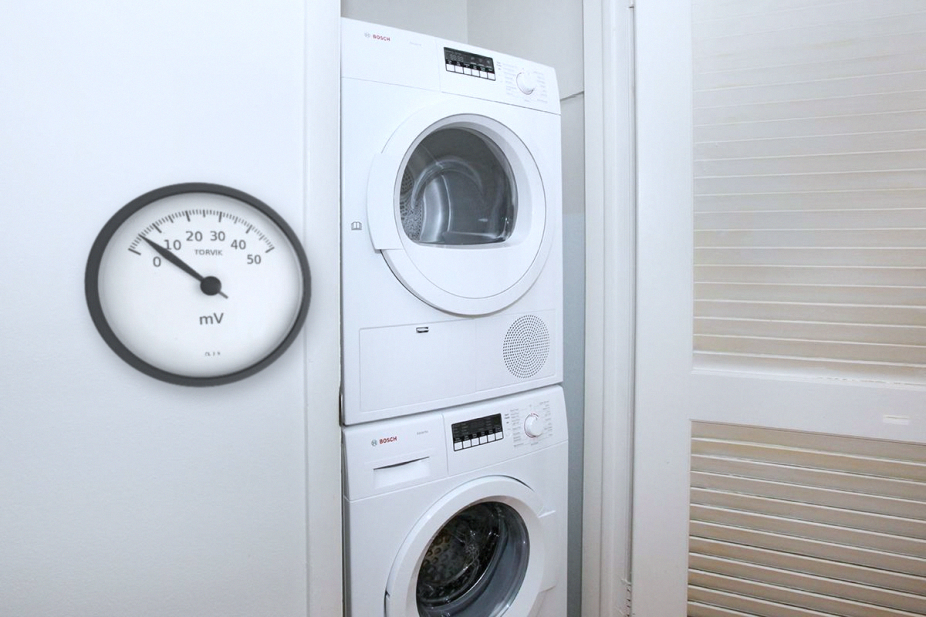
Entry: value=5 unit=mV
